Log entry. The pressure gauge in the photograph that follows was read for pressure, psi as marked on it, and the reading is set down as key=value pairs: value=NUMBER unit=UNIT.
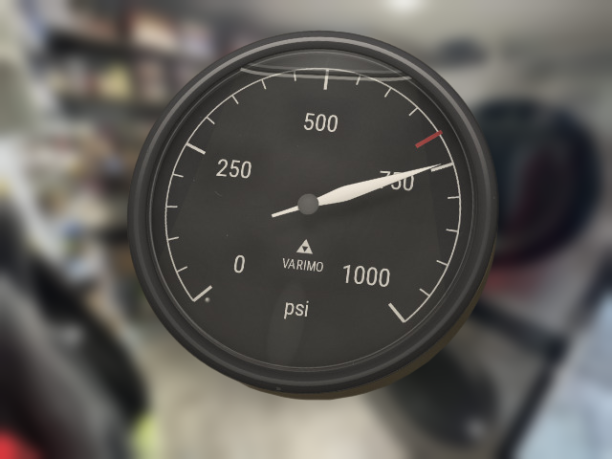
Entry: value=750 unit=psi
